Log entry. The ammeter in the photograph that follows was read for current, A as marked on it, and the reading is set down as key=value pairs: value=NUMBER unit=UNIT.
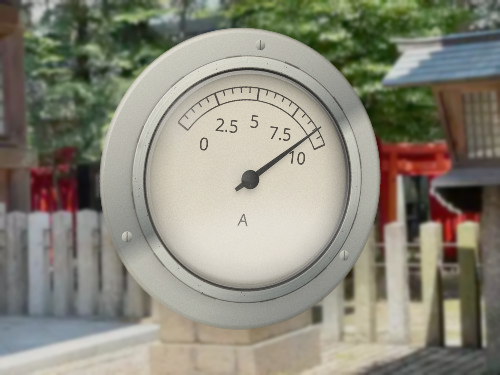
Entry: value=9 unit=A
